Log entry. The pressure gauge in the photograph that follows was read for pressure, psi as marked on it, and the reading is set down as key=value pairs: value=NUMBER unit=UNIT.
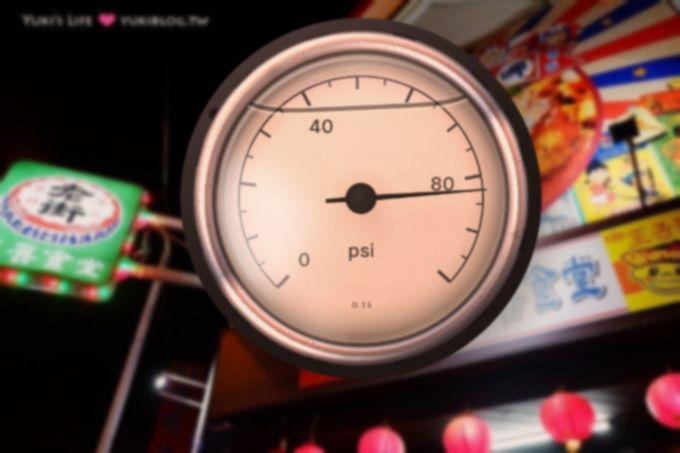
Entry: value=82.5 unit=psi
